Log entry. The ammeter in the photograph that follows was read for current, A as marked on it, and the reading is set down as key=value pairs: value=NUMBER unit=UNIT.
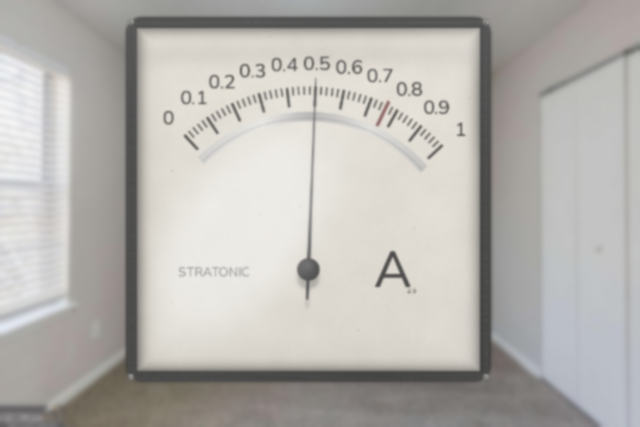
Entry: value=0.5 unit=A
